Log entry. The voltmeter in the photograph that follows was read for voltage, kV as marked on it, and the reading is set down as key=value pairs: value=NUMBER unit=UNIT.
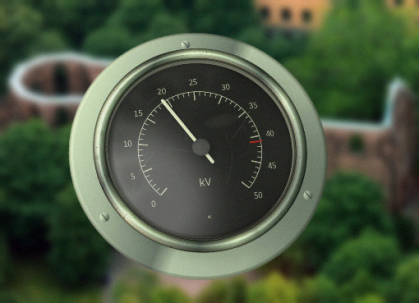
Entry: value=19 unit=kV
